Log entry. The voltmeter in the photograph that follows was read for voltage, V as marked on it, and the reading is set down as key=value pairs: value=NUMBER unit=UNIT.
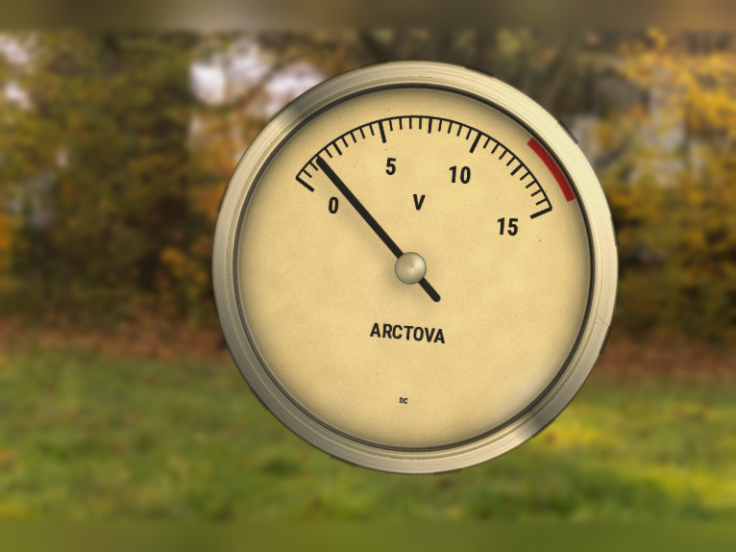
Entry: value=1.5 unit=V
